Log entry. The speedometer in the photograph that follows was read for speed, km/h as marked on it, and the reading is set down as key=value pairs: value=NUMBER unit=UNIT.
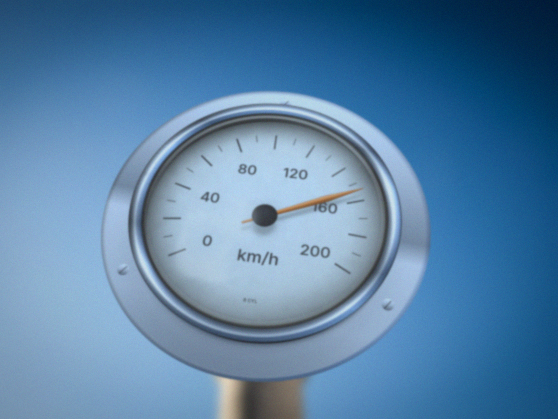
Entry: value=155 unit=km/h
